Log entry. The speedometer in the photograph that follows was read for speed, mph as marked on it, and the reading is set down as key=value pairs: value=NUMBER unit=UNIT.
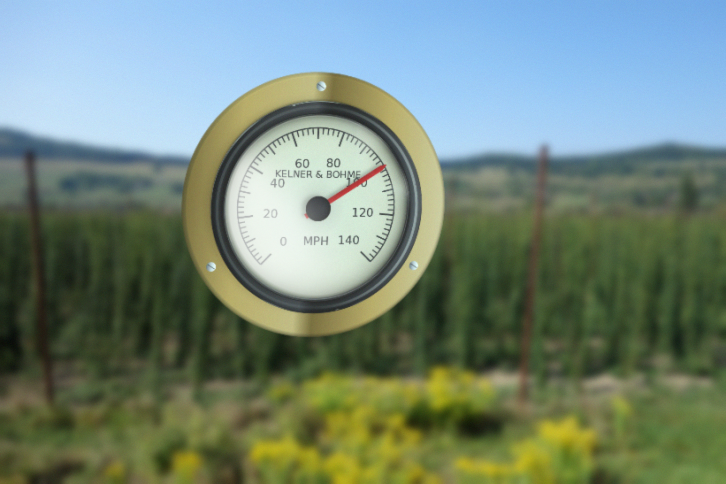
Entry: value=100 unit=mph
